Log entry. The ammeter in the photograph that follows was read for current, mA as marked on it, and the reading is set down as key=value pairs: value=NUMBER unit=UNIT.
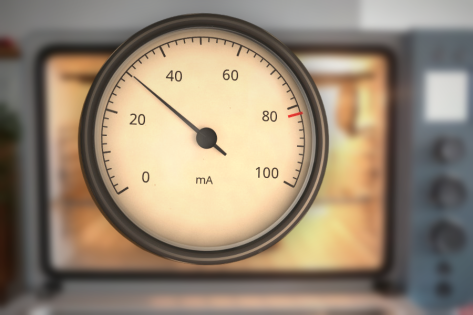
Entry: value=30 unit=mA
